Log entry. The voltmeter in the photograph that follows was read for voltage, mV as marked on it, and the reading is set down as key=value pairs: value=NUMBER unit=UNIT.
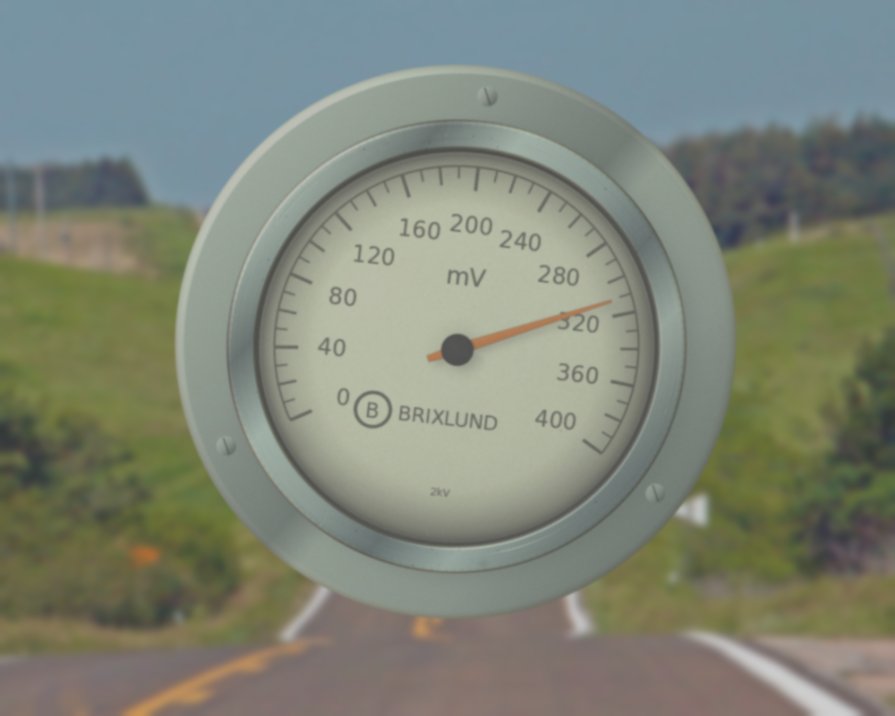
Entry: value=310 unit=mV
